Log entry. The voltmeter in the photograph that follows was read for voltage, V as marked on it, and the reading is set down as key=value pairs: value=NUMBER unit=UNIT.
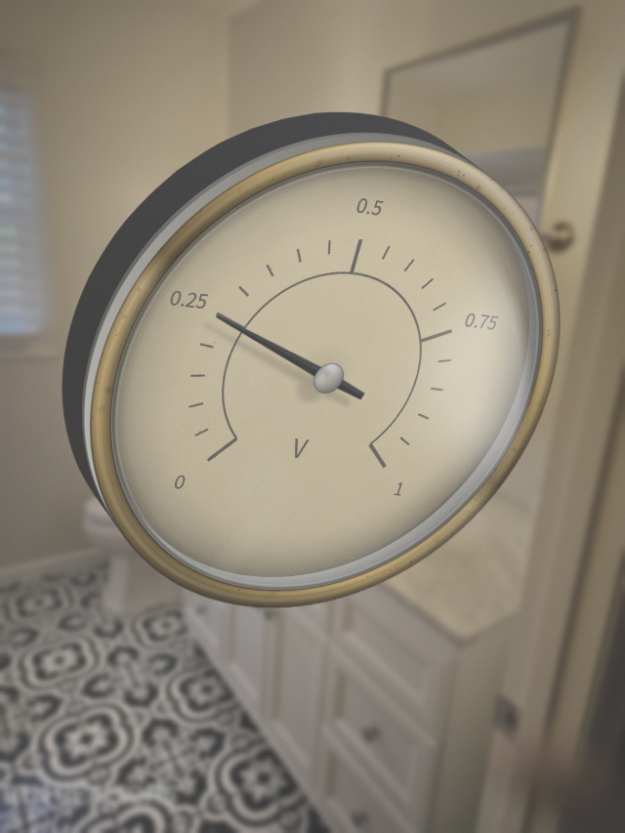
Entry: value=0.25 unit=V
